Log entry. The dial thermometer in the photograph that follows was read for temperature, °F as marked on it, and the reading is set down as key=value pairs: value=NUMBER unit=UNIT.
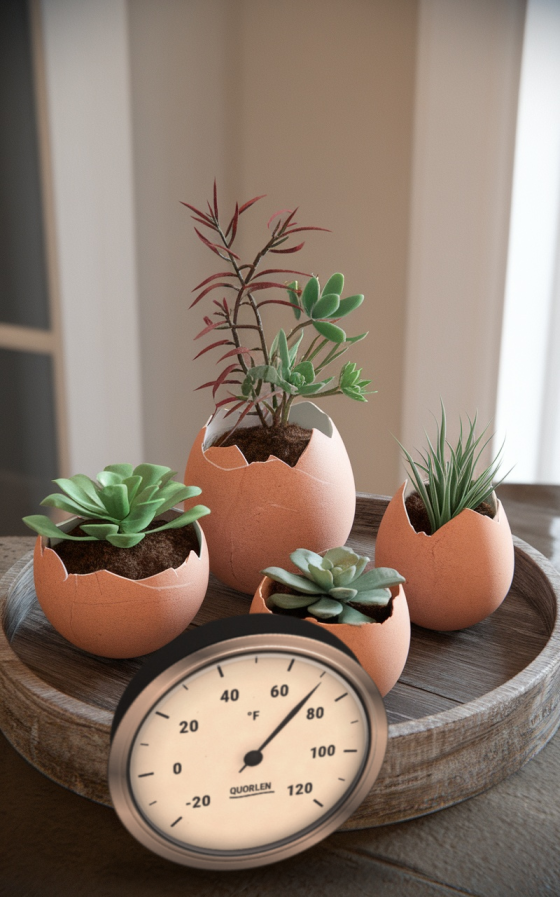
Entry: value=70 unit=°F
